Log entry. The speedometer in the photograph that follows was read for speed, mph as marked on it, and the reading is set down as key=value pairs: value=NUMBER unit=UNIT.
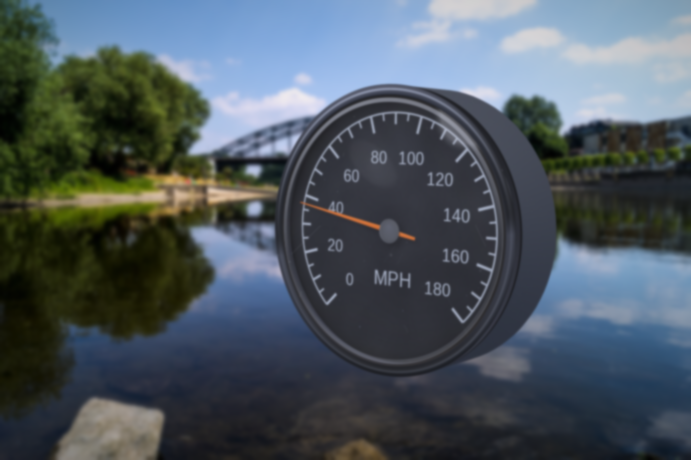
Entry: value=37.5 unit=mph
